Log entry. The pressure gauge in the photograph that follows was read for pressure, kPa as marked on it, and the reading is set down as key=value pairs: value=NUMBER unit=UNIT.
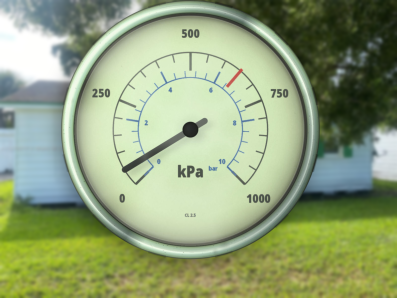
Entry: value=50 unit=kPa
